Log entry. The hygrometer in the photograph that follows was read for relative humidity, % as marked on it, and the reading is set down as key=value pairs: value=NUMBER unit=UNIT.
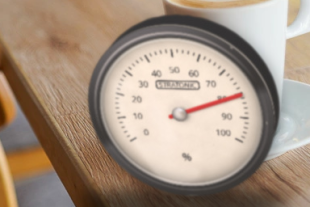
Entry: value=80 unit=%
